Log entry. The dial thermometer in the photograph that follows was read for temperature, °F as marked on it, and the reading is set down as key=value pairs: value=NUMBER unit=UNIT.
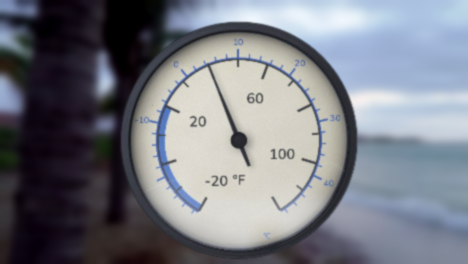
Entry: value=40 unit=°F
